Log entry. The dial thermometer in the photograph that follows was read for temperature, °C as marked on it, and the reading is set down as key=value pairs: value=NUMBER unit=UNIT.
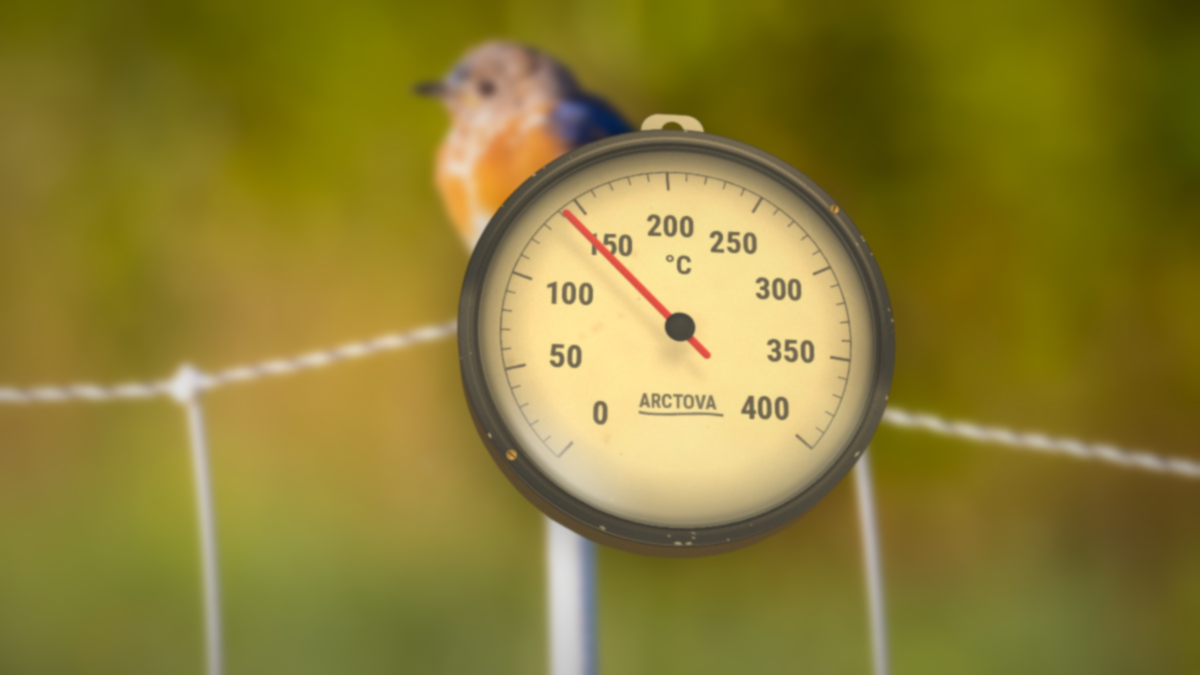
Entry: value=140 unit=°C
